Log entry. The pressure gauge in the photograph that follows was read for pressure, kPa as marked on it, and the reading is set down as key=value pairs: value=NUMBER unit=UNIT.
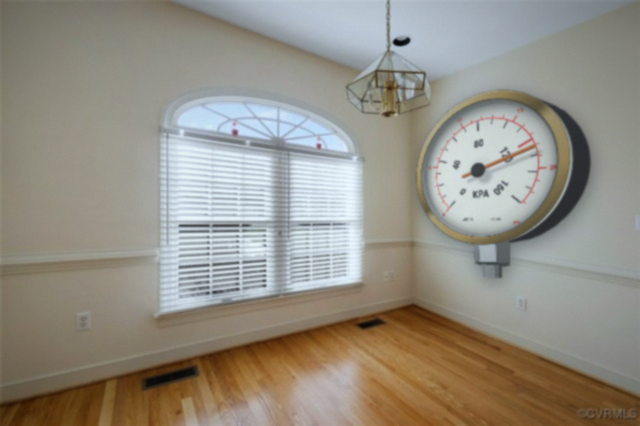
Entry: value=125 unit=kPa
